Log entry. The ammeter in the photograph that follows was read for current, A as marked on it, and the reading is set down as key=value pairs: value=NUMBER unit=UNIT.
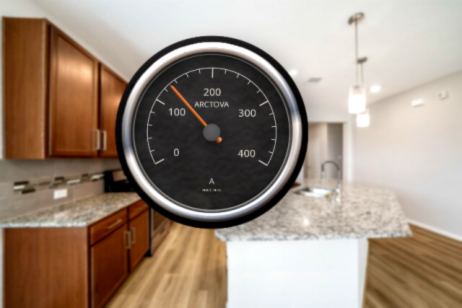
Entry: value=130 unit=A
